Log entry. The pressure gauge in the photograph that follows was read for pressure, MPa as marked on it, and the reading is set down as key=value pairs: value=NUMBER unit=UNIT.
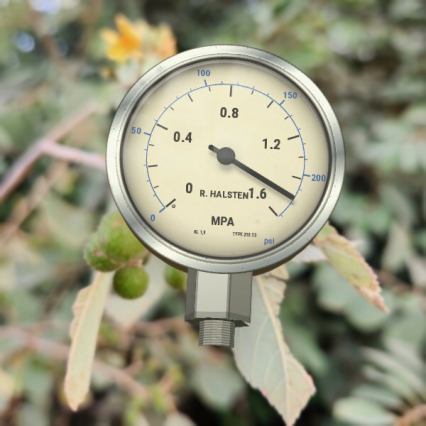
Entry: value=1.5 unit=MPa
